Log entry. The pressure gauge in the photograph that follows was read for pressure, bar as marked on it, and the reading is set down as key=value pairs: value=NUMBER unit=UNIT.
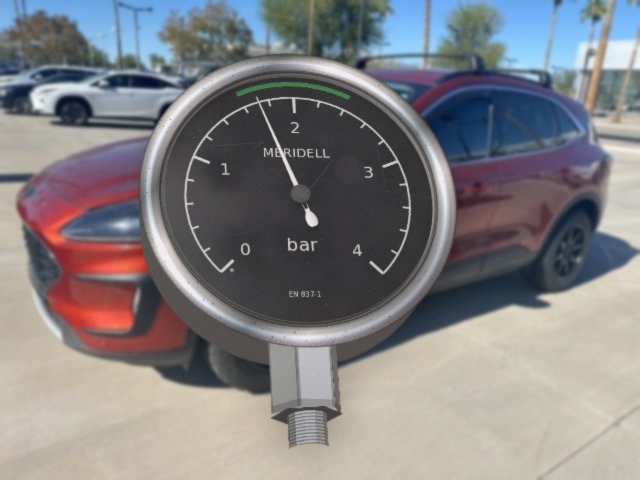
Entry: value=1.7 unit=bar
